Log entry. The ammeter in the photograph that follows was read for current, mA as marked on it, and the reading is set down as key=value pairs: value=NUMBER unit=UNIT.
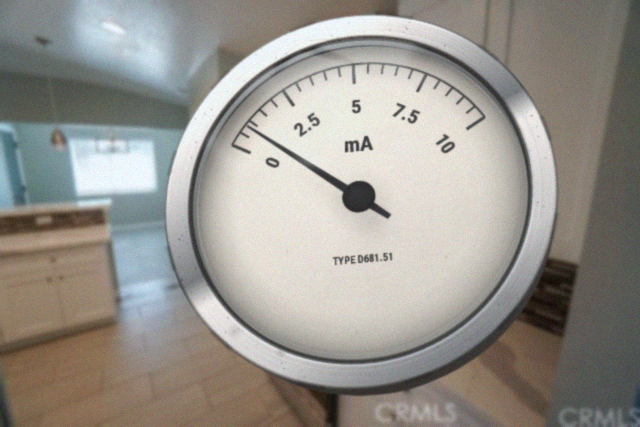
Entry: value=0.75 unit=mA
